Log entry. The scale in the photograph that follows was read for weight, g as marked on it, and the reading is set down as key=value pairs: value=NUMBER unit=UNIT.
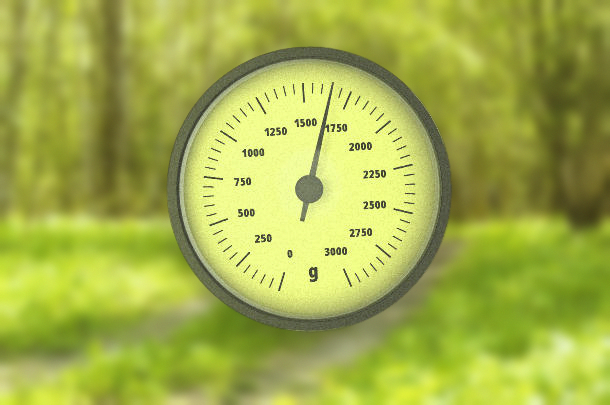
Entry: value=1650 unit=g
